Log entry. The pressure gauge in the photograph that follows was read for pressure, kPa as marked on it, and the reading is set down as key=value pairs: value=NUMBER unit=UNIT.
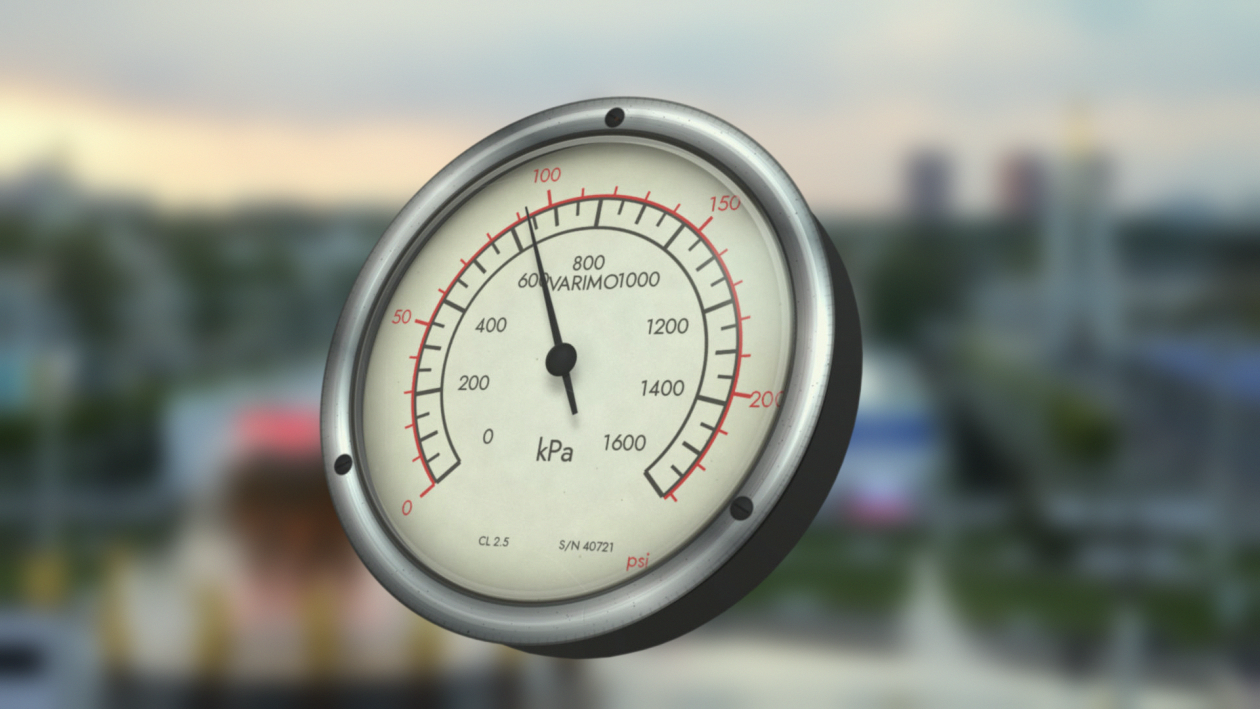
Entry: value=650 unit=kPa
